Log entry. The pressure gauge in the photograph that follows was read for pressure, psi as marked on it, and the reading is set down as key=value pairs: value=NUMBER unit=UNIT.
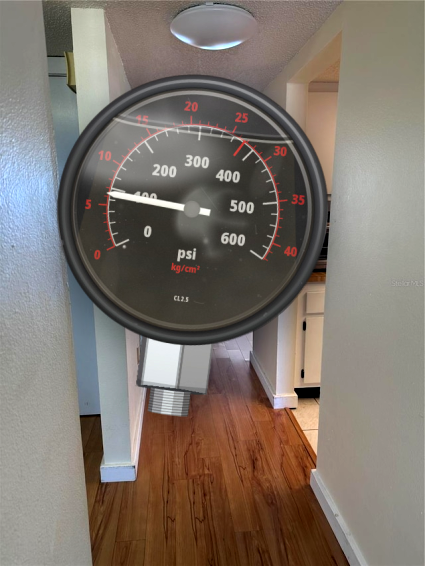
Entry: value=90 unit=psi
